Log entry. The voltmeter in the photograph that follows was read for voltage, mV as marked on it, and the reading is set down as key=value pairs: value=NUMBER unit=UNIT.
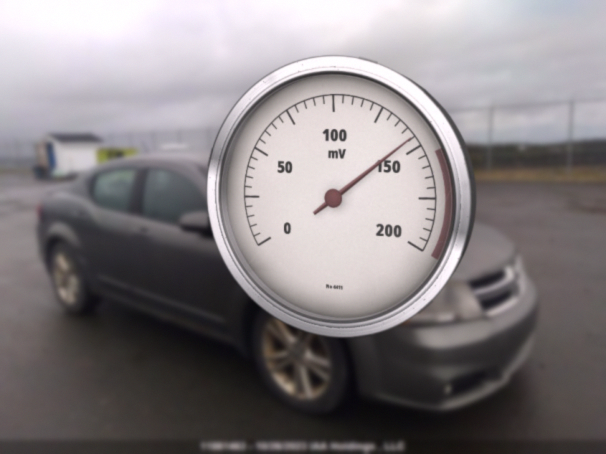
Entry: value=145 unit=mV
